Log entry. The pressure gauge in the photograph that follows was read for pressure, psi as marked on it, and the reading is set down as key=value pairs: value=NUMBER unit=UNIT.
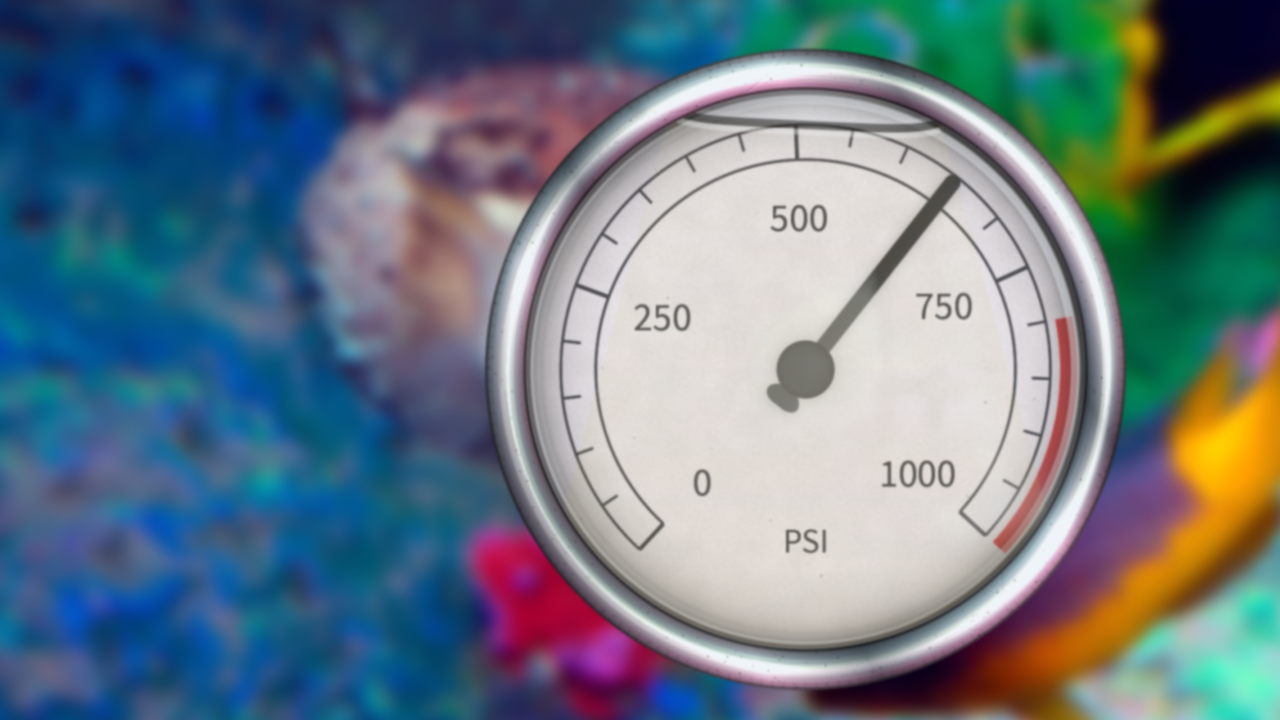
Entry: value=650 unit=psi
